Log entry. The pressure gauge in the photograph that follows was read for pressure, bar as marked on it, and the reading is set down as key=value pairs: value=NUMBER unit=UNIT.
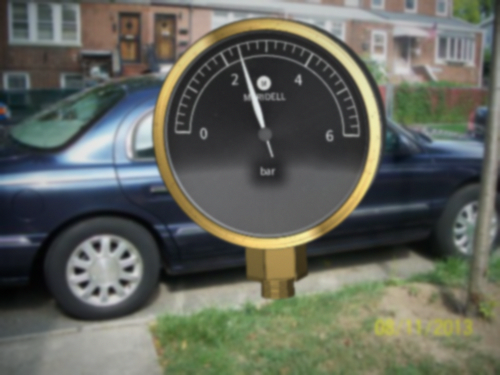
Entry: value=2.4 unit=bar
